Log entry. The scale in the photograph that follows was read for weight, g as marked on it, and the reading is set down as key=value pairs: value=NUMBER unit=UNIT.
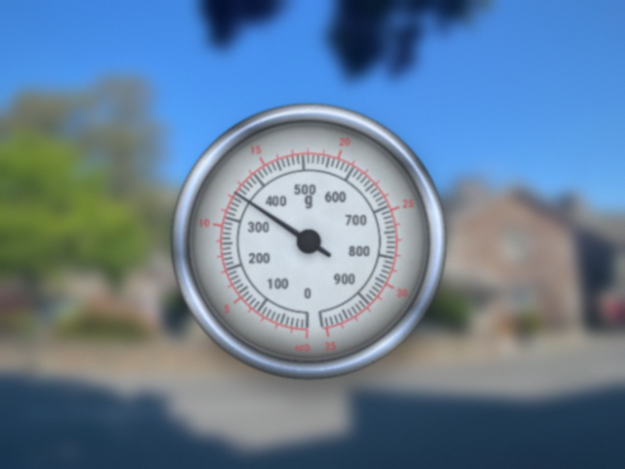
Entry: value=350 unit=g
